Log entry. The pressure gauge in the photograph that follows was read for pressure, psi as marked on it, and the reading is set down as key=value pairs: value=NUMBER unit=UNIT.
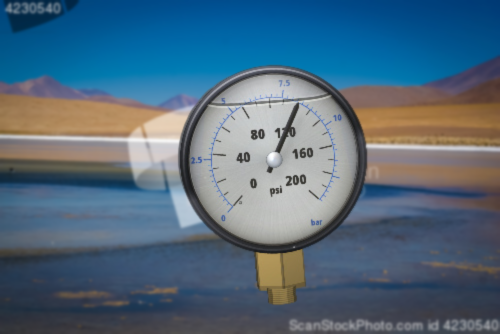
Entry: value=120 unit=psi
